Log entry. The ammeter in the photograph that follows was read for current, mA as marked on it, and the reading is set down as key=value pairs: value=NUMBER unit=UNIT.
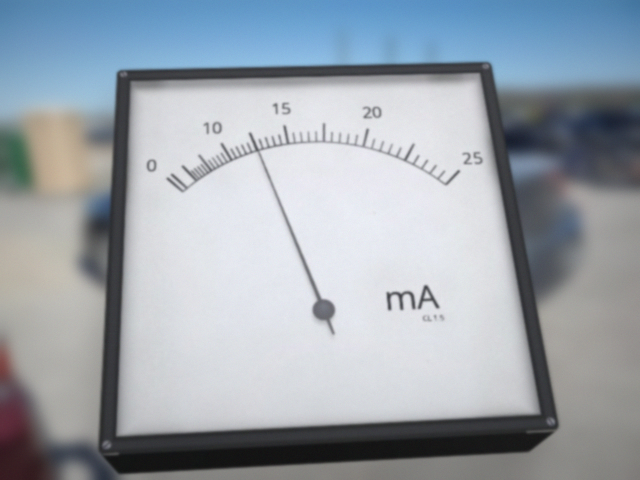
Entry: value=12.5 unit=mA
